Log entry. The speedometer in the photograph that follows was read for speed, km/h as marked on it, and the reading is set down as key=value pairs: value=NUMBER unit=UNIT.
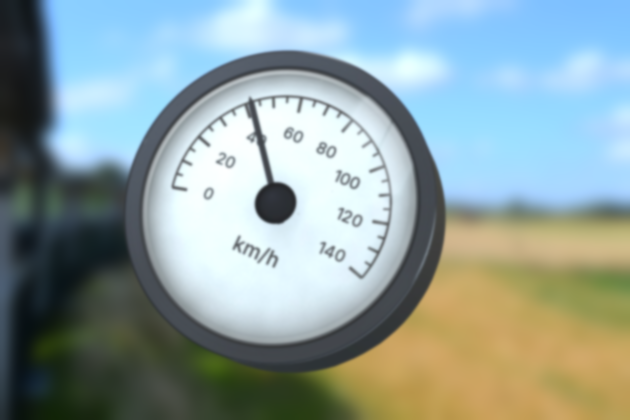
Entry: value=42.5 unit=km/h
